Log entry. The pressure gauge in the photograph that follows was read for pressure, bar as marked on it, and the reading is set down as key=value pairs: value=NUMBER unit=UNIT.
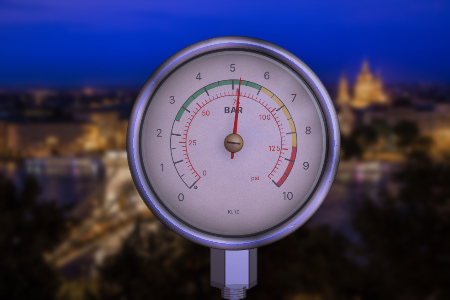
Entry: value=5.25 unit=bar
